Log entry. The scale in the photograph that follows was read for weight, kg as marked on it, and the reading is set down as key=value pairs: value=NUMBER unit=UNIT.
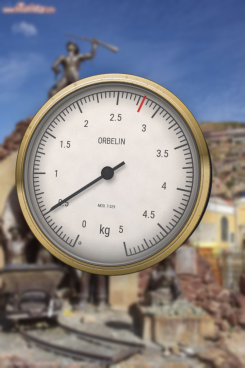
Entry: value=0.5 unit=kg
